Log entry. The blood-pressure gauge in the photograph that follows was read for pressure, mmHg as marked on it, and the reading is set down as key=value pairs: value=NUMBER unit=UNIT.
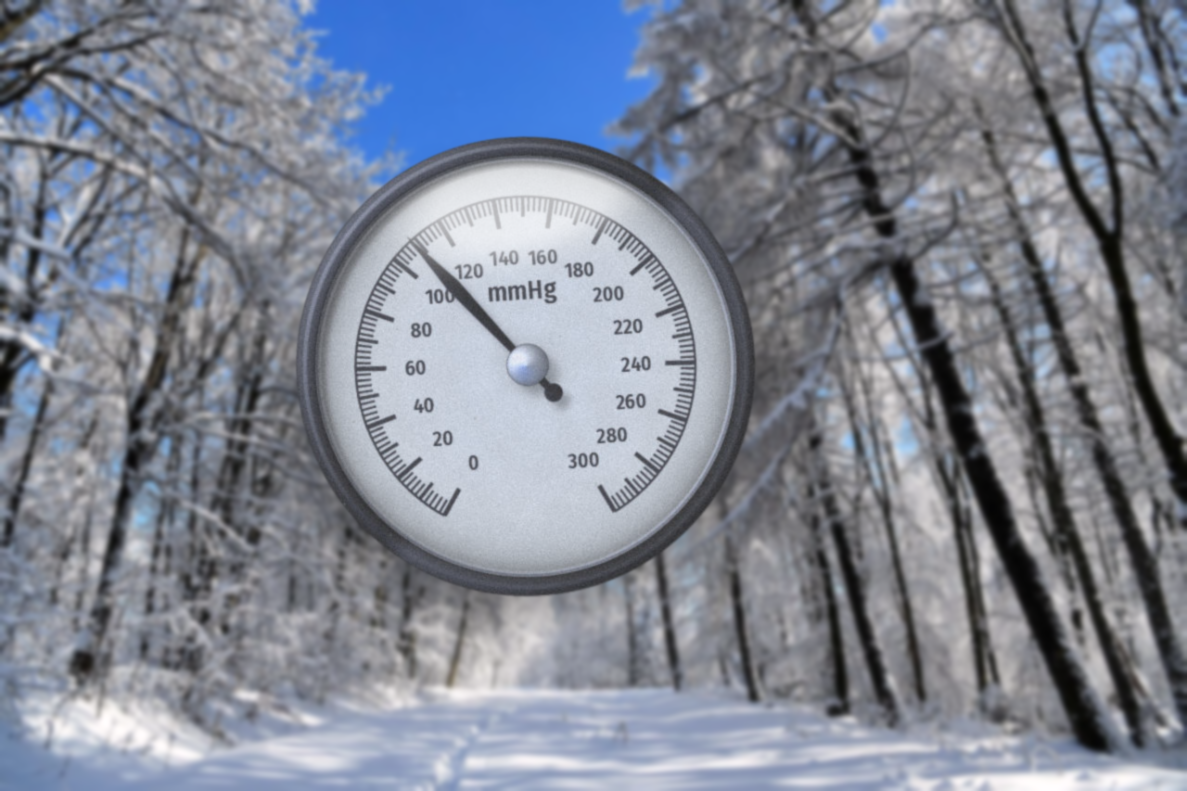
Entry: value=108 unit=mmHg
